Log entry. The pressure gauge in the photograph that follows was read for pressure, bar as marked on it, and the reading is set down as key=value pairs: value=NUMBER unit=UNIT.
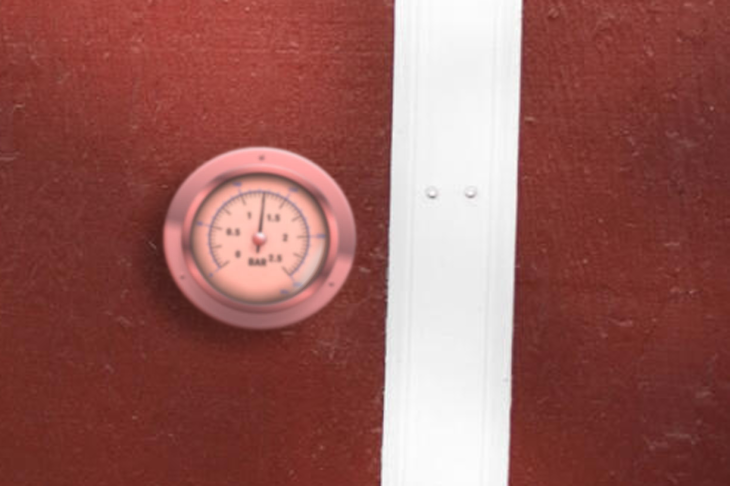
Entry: value=1.25 unit=bar
